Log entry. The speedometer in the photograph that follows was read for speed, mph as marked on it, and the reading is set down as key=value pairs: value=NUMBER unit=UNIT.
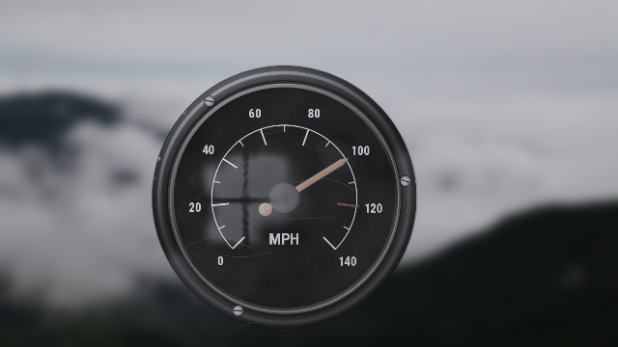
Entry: value=100 unit=mph
